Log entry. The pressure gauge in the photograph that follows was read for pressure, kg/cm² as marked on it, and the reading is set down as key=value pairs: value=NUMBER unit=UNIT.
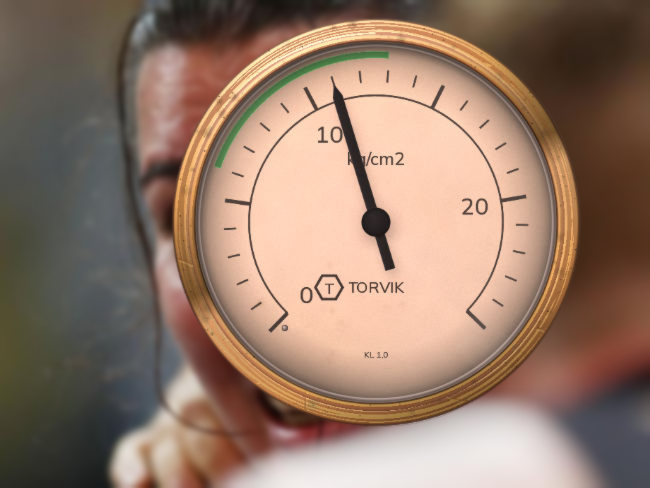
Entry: value=11 unit=kg/cm²
